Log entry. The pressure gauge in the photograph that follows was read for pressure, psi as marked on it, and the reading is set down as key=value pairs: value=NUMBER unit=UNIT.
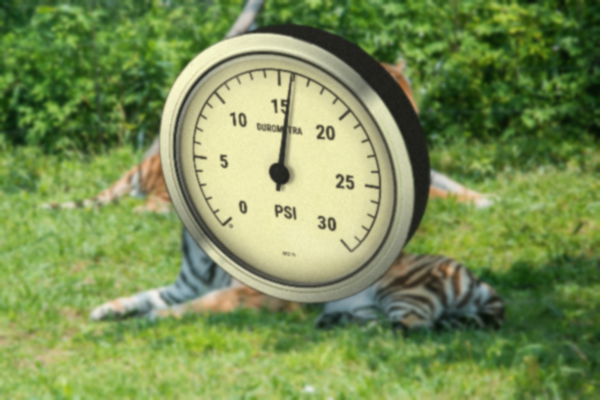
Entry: value=16 unit=psi
